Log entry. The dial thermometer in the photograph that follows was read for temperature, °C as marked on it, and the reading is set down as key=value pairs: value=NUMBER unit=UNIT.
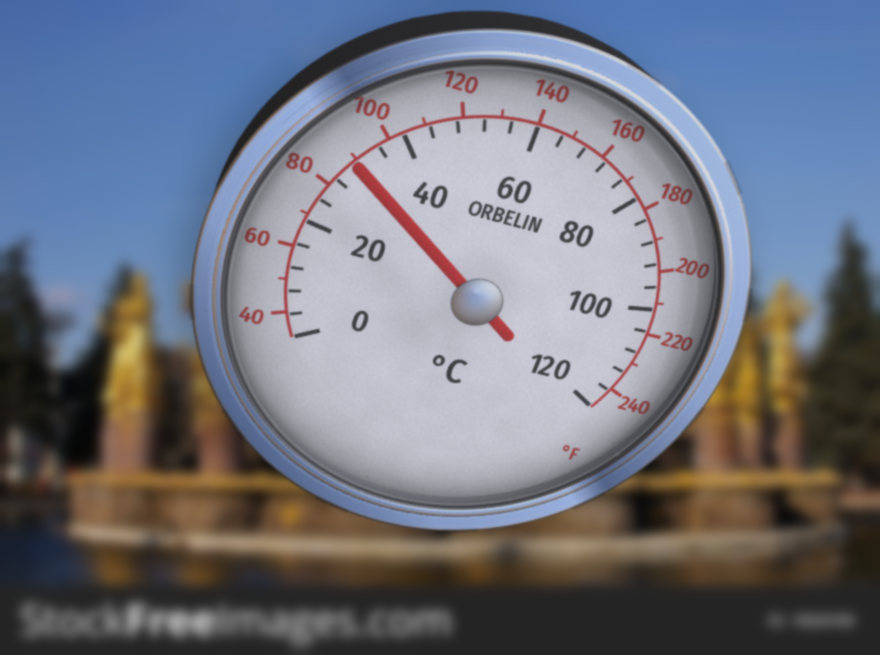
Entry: value=32 unit=°C
